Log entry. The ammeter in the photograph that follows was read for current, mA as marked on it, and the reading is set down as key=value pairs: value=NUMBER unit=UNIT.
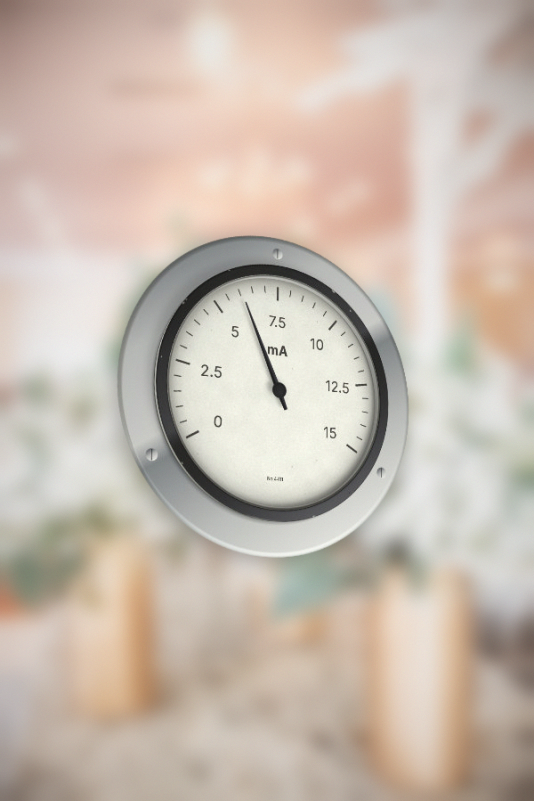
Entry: value=6 unit=mA
